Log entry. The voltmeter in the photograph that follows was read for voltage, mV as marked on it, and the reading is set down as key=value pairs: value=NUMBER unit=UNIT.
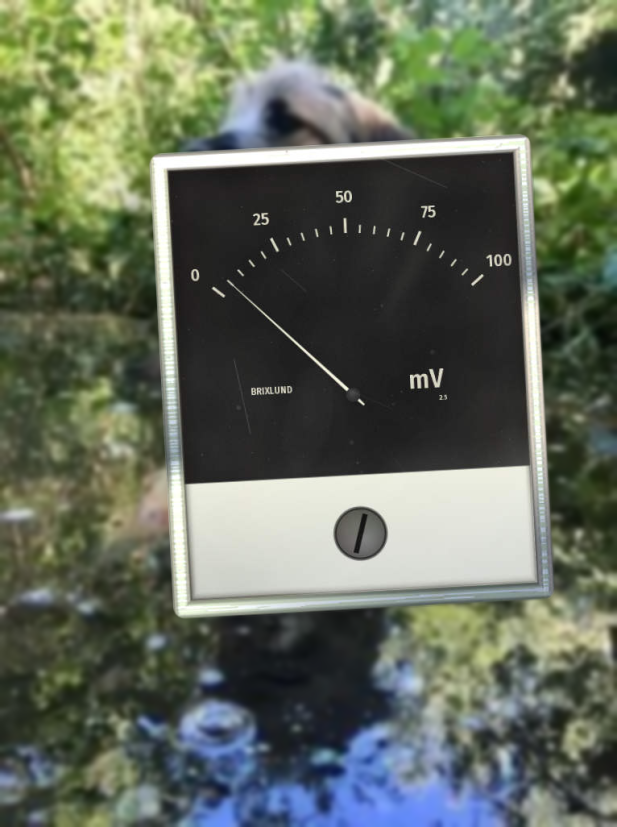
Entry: value=5 unit=mV
